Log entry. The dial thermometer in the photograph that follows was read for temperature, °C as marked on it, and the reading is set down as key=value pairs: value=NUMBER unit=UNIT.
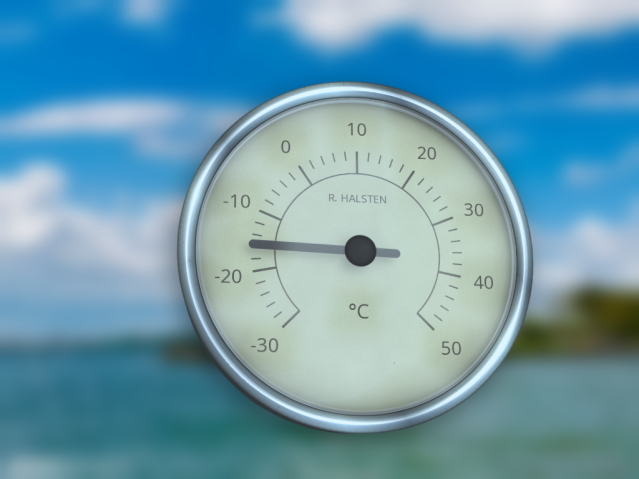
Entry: value=-16 unit=°C
